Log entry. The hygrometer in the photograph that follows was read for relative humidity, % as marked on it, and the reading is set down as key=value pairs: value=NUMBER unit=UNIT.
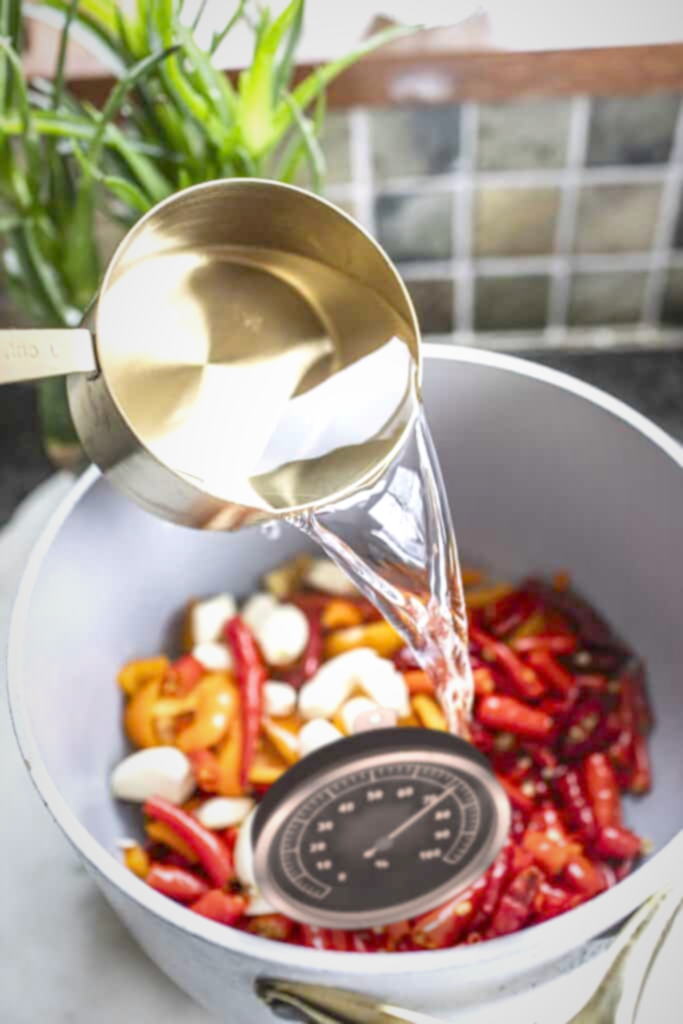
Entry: value=70 unit=%
